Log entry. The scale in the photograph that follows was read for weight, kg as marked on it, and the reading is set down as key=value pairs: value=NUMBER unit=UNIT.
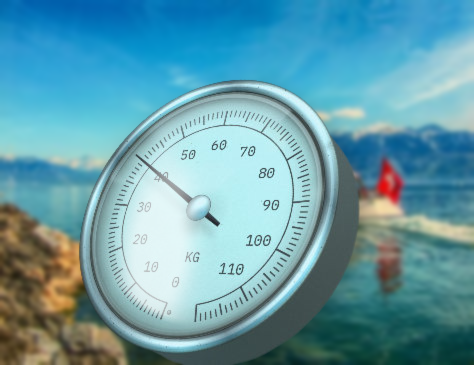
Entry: value=40 unit=kg
